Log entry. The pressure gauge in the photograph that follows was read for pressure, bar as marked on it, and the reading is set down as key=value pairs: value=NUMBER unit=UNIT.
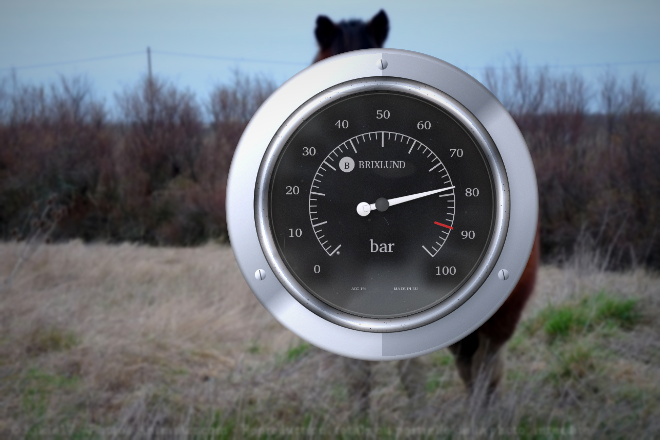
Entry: value=78 unit=bar
